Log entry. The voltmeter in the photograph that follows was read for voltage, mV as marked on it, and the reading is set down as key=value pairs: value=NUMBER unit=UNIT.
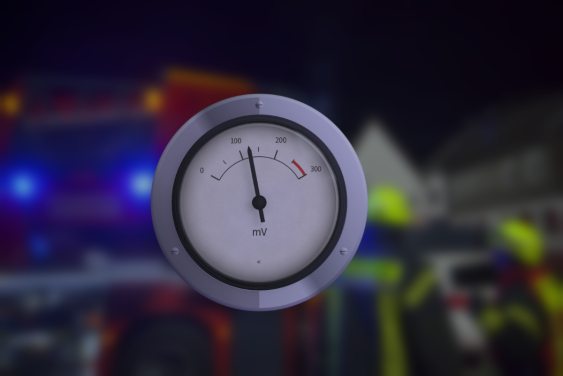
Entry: value=125 unit=mV
